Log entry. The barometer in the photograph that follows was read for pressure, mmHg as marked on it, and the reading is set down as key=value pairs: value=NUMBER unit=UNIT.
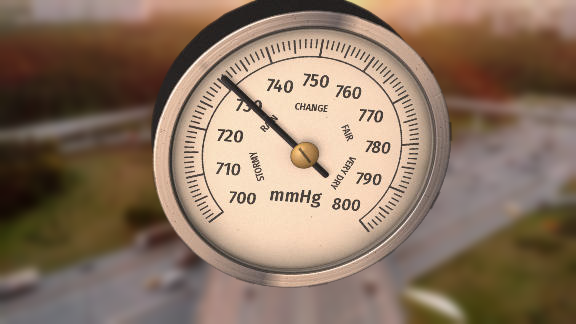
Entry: value=731 unit=mmHg
